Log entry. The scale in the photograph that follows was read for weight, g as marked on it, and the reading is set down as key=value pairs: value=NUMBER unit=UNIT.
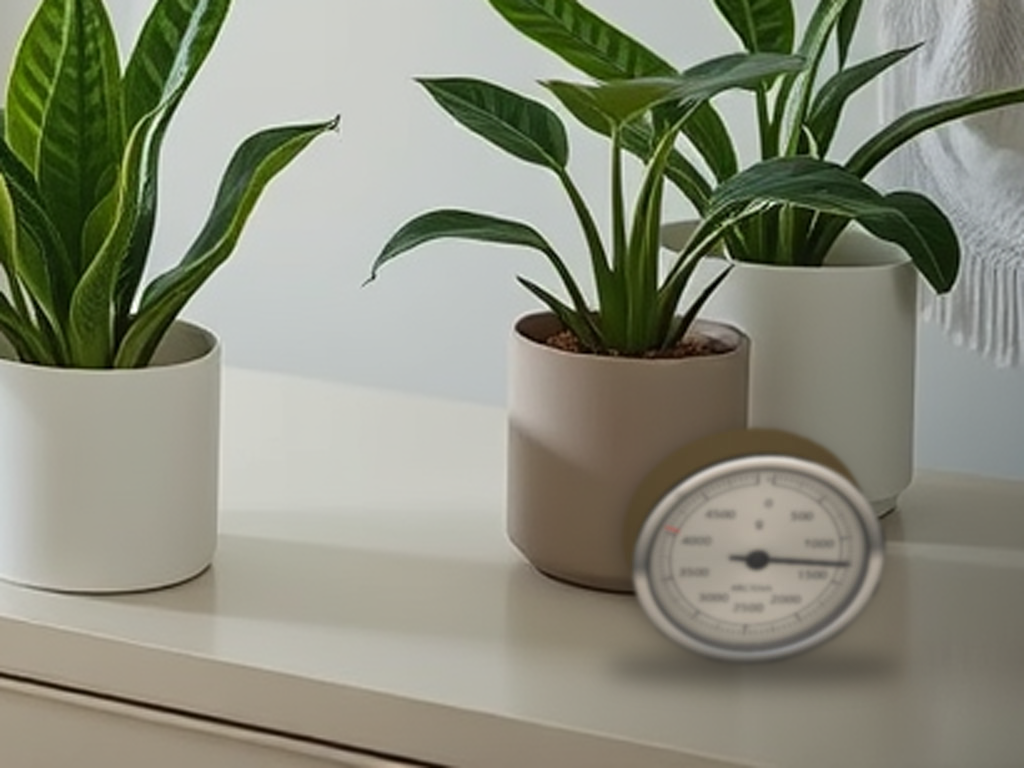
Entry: value=1250 unit=g
